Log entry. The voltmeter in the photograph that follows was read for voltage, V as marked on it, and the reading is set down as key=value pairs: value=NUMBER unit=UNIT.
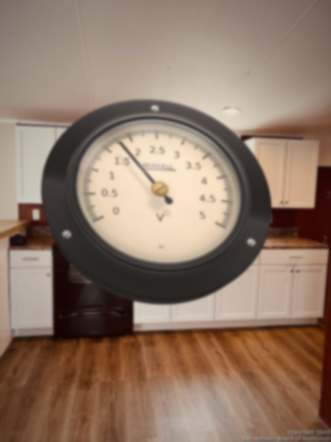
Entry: value=1.75 unit=V
